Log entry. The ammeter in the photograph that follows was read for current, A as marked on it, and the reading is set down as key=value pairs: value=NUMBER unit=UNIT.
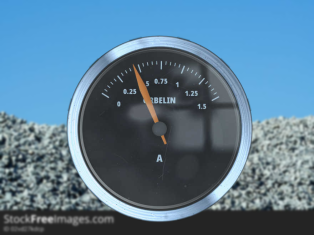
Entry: value=0.45 unit=A
